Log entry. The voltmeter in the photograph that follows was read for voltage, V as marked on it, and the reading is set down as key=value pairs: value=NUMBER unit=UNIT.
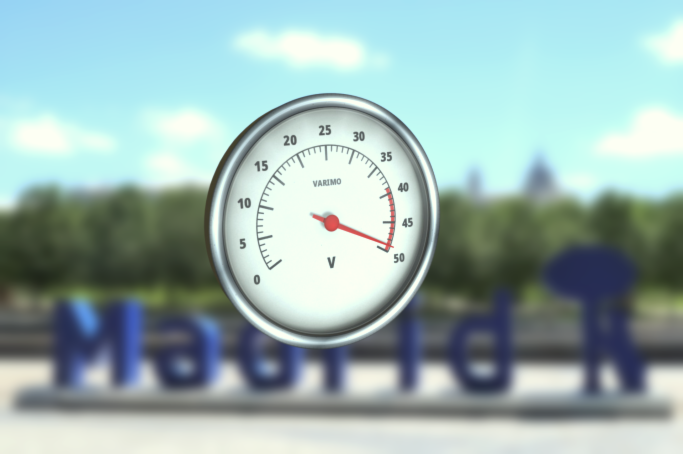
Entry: value=49 unit=V
